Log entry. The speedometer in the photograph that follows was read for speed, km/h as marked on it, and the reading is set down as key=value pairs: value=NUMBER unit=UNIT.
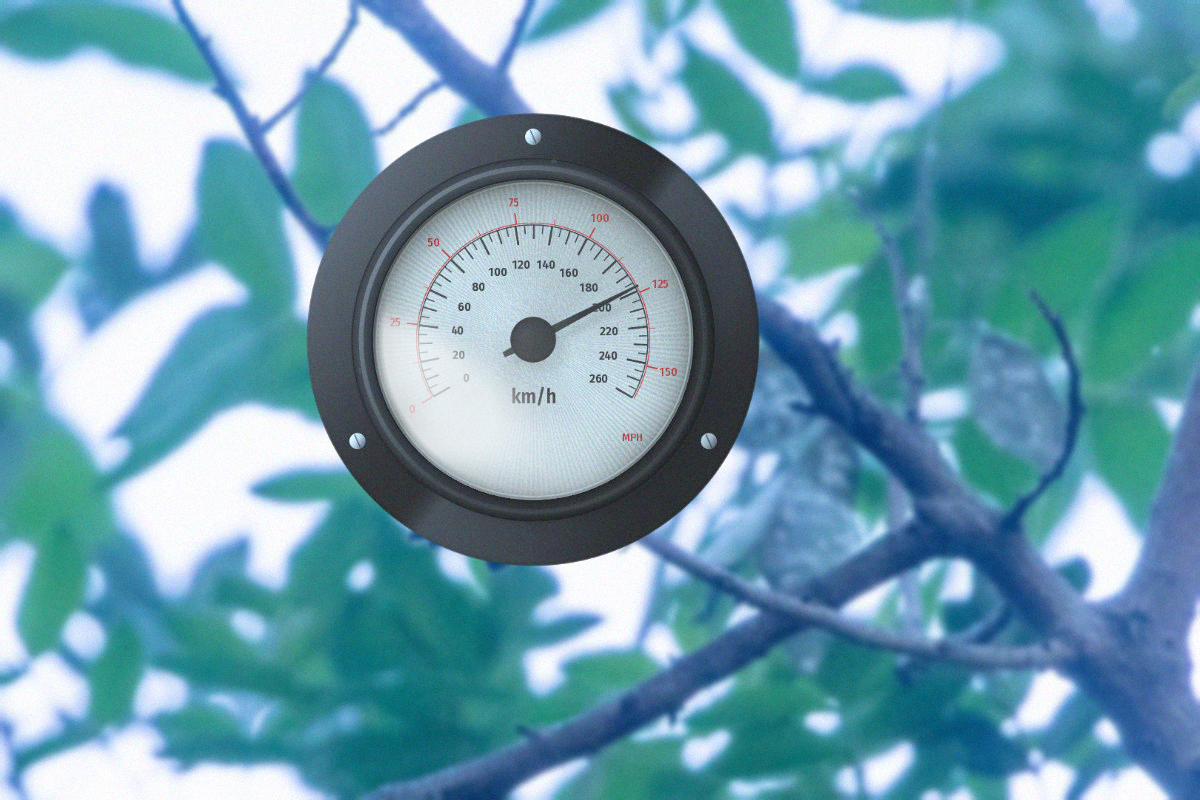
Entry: value=197.5 unit=km/h
